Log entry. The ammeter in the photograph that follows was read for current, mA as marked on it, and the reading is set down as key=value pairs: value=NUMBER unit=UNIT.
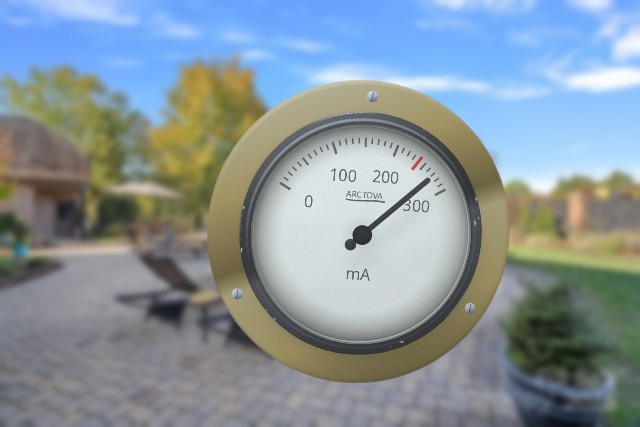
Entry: value=270 unit=mA
